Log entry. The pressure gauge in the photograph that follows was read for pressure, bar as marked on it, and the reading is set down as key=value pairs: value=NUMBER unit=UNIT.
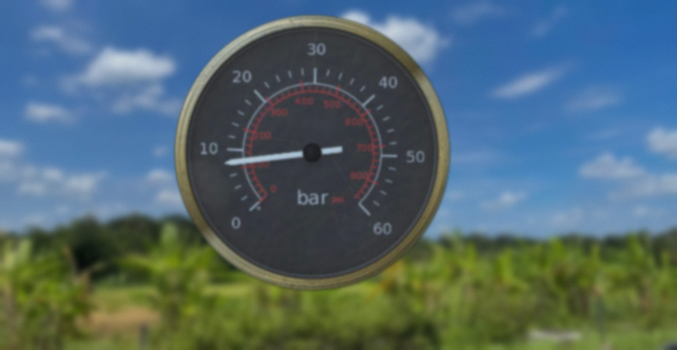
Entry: value=8 unit=bar
